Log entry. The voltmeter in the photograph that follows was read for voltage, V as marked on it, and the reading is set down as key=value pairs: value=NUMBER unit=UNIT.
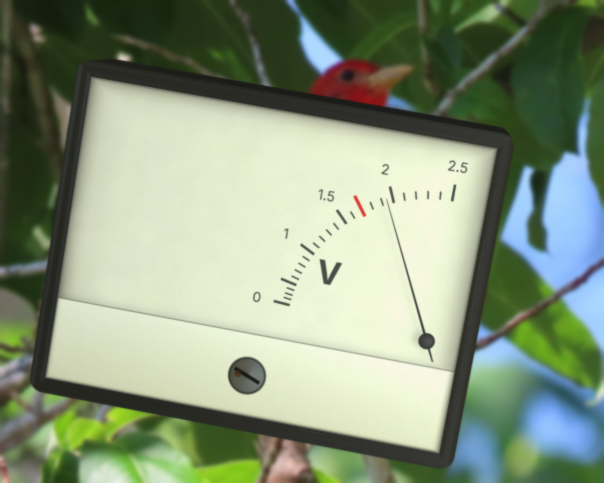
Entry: value=1.95 unit=V
